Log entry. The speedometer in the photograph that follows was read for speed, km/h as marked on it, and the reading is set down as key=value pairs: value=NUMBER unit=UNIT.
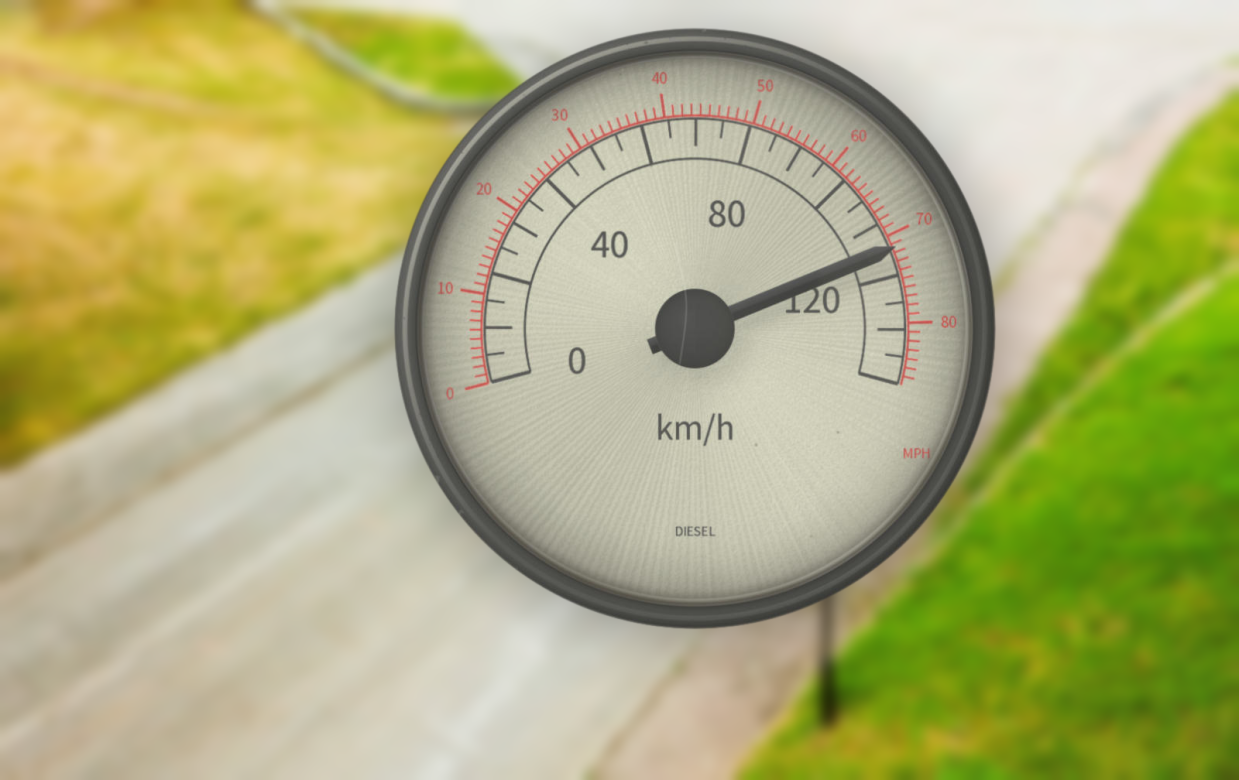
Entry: value=115 unit=km/h
